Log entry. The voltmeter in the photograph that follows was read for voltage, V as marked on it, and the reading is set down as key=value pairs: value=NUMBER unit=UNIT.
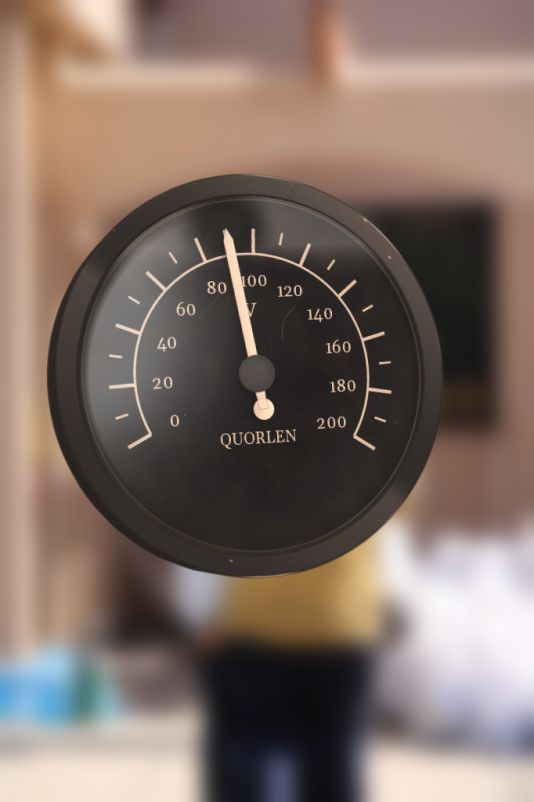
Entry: value=90 unit=V
